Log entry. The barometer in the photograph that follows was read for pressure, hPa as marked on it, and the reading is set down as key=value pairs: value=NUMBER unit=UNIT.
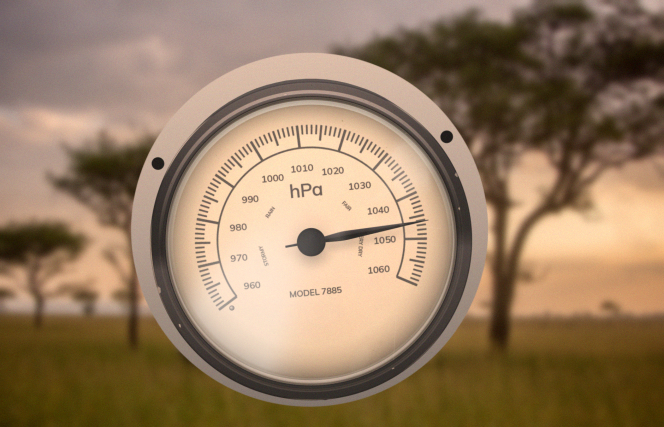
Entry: value=1046 unit=hPa
